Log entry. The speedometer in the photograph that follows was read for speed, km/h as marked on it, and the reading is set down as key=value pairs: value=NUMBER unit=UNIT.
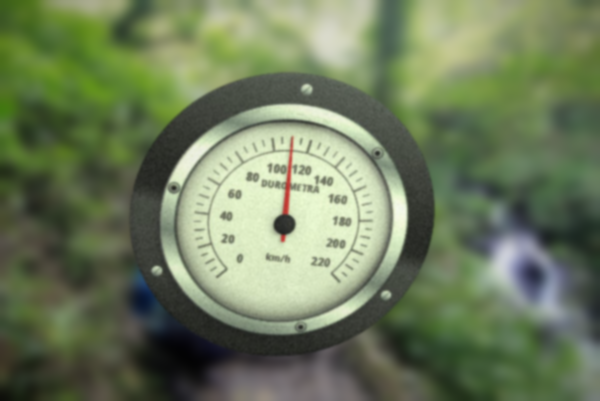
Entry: value=110 unit=km/h
